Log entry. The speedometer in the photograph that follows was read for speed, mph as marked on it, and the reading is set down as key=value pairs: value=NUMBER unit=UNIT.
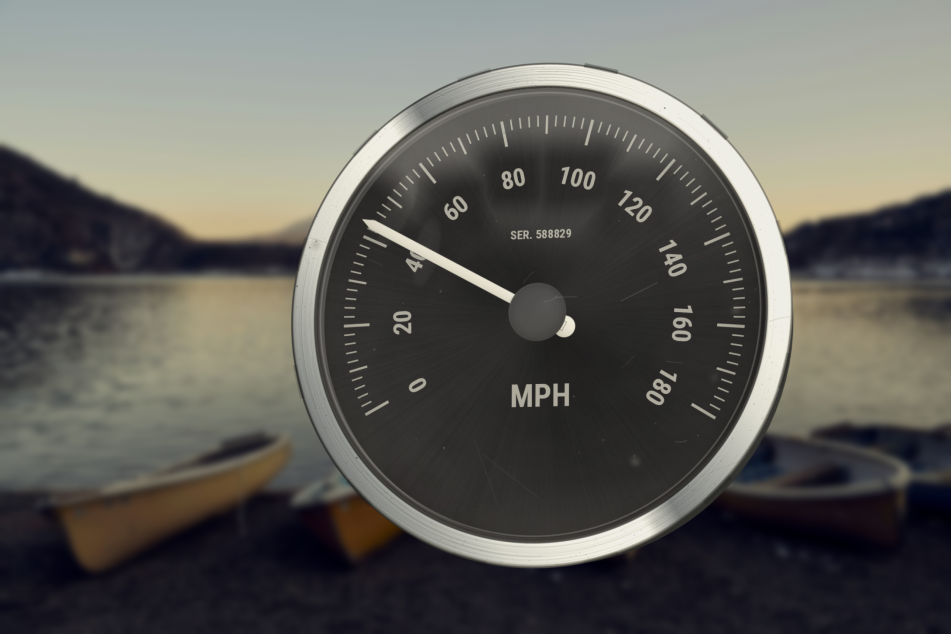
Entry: value=43 unit=mph
